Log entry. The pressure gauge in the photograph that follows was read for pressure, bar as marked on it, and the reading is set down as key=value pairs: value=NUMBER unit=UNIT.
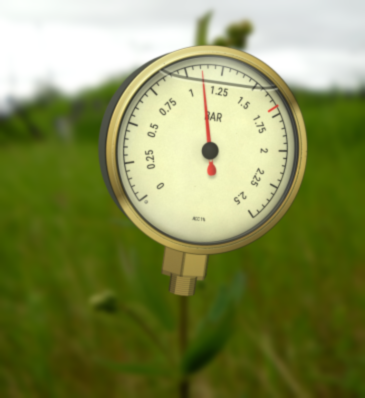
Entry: value=1.1 unit=bar
